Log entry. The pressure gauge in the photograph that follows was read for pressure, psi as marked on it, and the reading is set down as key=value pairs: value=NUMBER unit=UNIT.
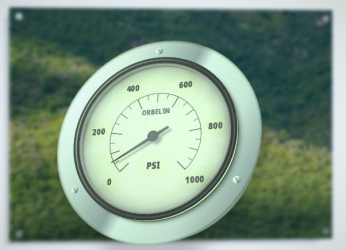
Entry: value=50 unit=psi
